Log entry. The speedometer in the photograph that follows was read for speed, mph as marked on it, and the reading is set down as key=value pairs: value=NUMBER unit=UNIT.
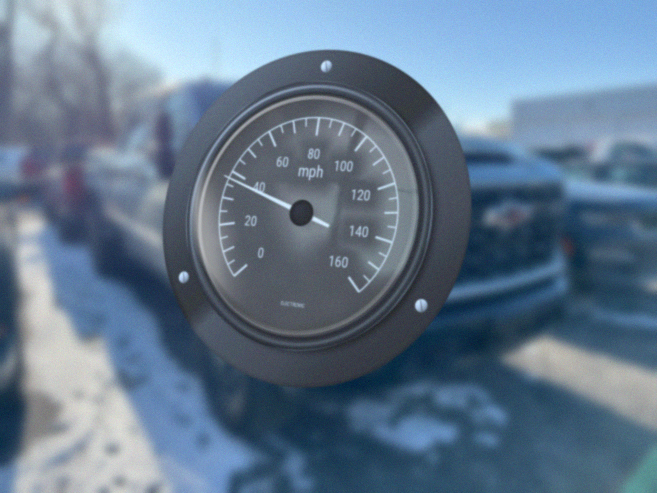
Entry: value=37.5 unit=mph
